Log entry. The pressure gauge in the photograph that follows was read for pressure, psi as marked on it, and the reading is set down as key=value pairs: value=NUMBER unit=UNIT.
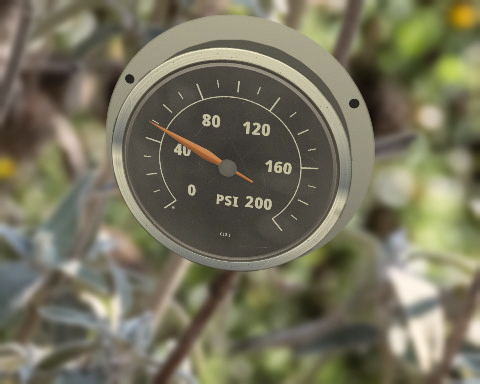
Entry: value=50 unit=psi
